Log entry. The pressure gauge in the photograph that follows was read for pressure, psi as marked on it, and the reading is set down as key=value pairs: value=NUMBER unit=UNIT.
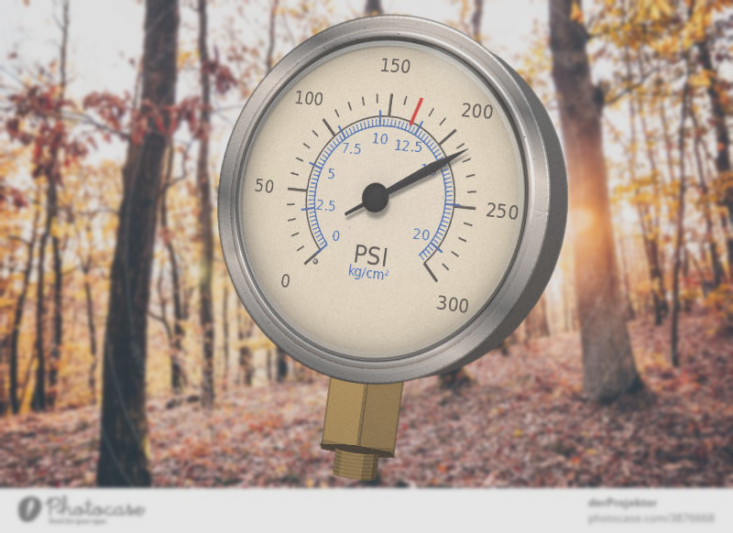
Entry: value=215 unit=psi
